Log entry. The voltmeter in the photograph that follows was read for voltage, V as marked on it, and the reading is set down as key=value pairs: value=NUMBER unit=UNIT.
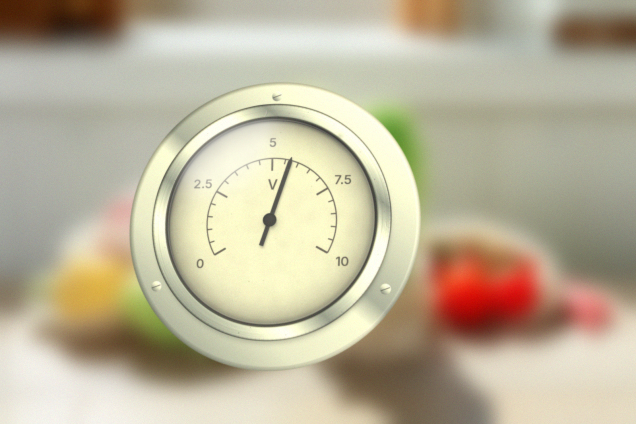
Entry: value=5.75 unit=V
